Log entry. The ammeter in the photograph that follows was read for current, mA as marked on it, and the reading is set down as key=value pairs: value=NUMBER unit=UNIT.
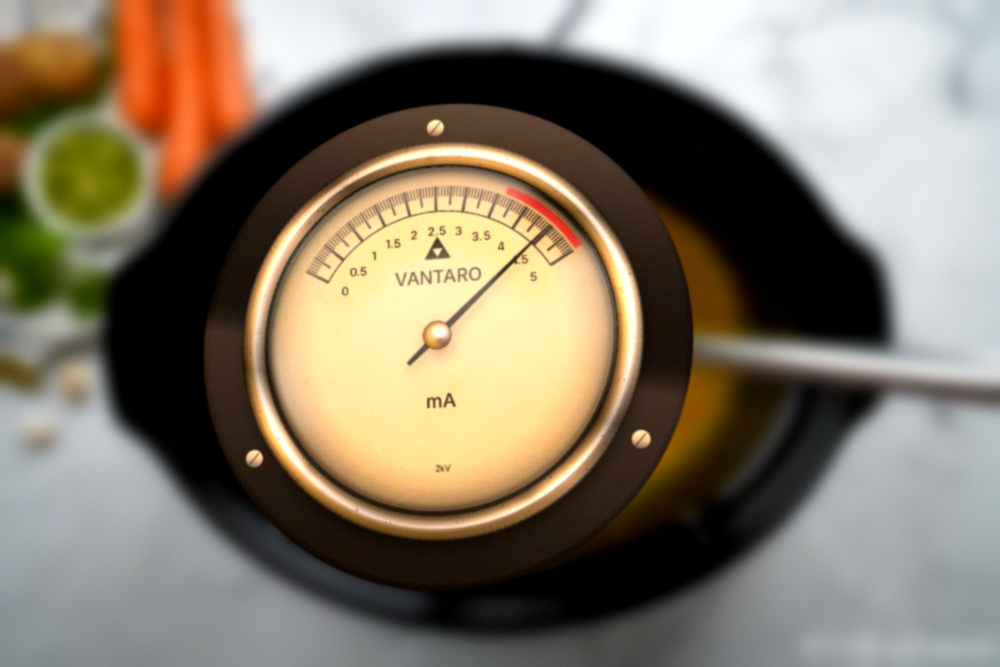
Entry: value=4.5 unit=mA
